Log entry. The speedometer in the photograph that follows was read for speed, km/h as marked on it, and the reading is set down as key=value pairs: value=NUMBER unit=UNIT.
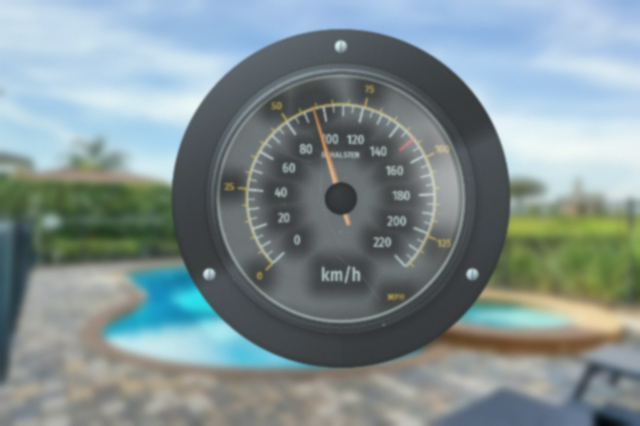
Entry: value=95 unit=km/h
